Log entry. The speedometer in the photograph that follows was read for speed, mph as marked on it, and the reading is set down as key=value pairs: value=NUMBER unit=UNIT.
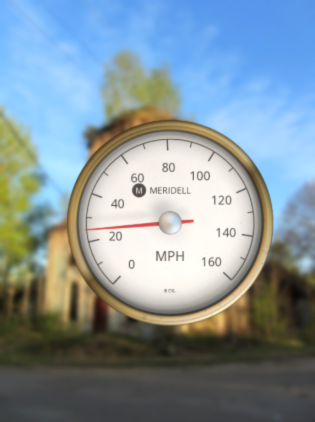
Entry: value=25 unit=mph
